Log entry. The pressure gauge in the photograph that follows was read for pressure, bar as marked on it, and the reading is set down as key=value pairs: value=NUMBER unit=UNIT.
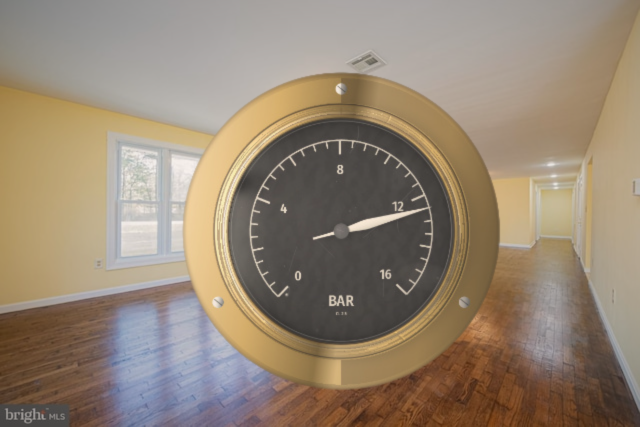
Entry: value=12.5 unit=bar
